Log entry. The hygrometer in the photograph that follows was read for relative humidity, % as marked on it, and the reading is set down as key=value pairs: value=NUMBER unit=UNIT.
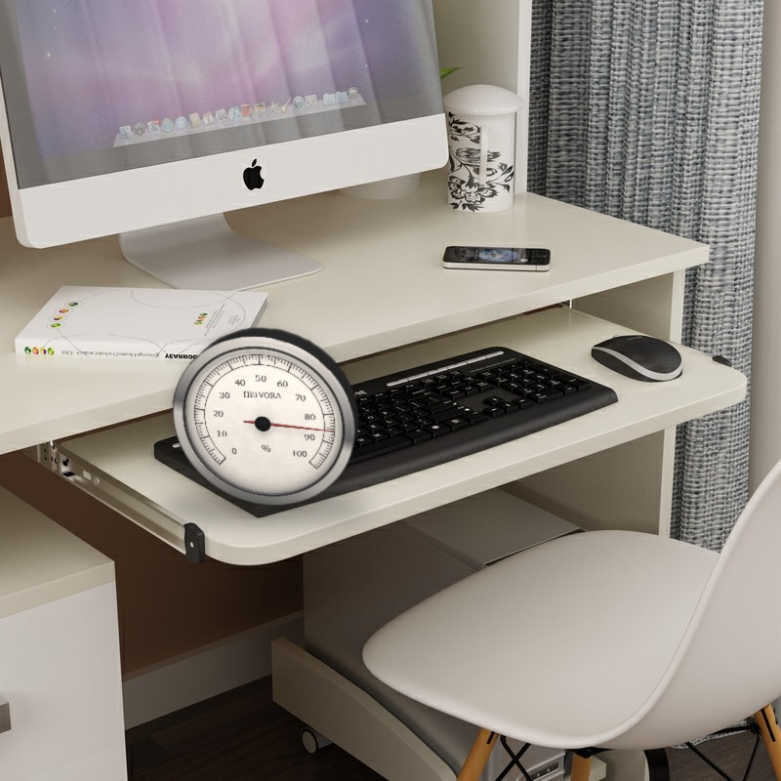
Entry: value=85 unit=%
